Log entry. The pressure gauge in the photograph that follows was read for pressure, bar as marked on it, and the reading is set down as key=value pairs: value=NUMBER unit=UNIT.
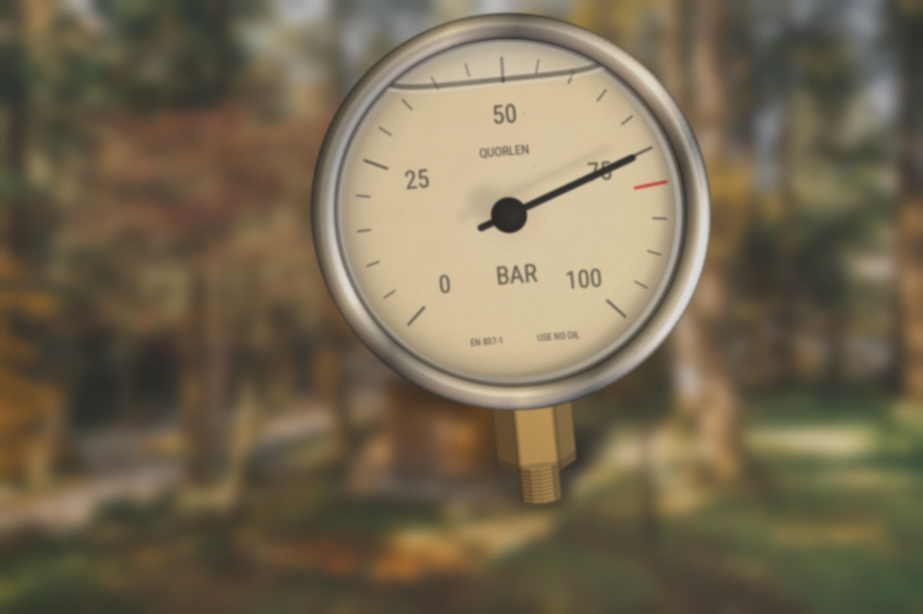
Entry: value=75 unit=bar
